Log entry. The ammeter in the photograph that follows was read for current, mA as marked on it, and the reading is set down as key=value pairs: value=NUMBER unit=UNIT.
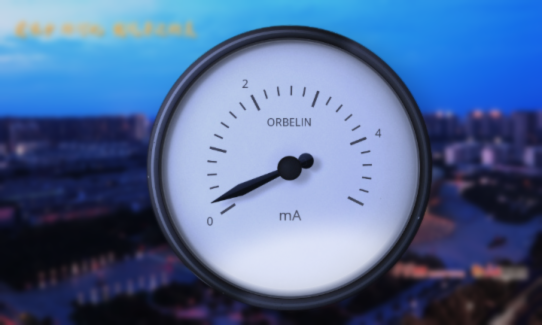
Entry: value=0.2 unit=mA
